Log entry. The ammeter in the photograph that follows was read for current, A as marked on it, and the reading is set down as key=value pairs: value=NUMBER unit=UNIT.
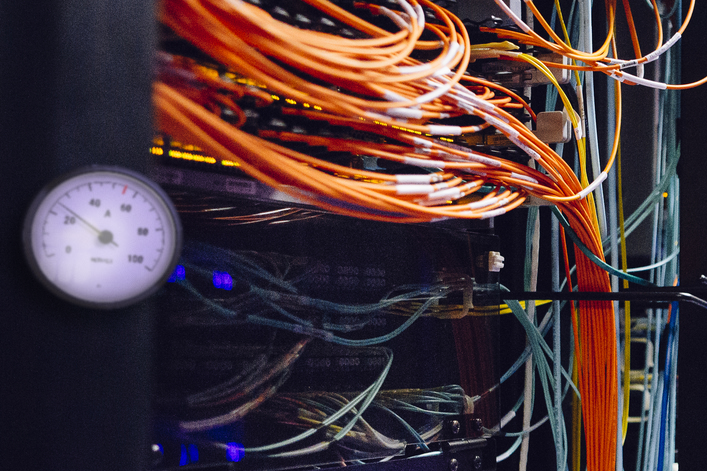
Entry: value=25 unit=A
